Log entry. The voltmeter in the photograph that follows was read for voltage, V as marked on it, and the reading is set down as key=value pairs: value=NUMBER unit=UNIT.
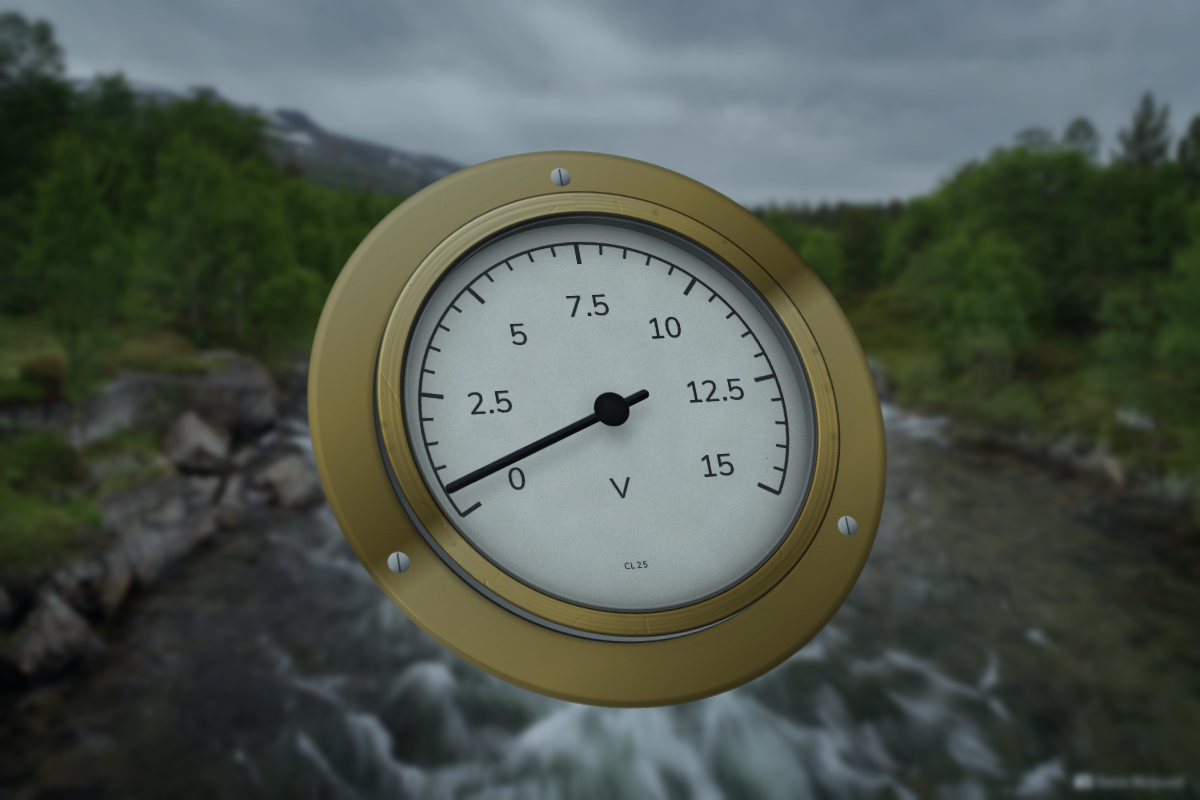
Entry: value=0.5 unit=V
